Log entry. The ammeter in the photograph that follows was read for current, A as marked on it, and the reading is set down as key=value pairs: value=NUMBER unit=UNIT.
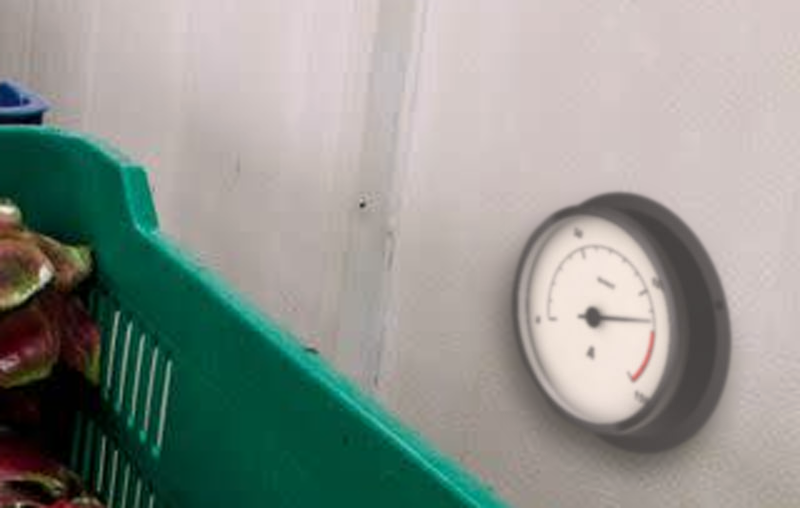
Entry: value=115 unit=A
